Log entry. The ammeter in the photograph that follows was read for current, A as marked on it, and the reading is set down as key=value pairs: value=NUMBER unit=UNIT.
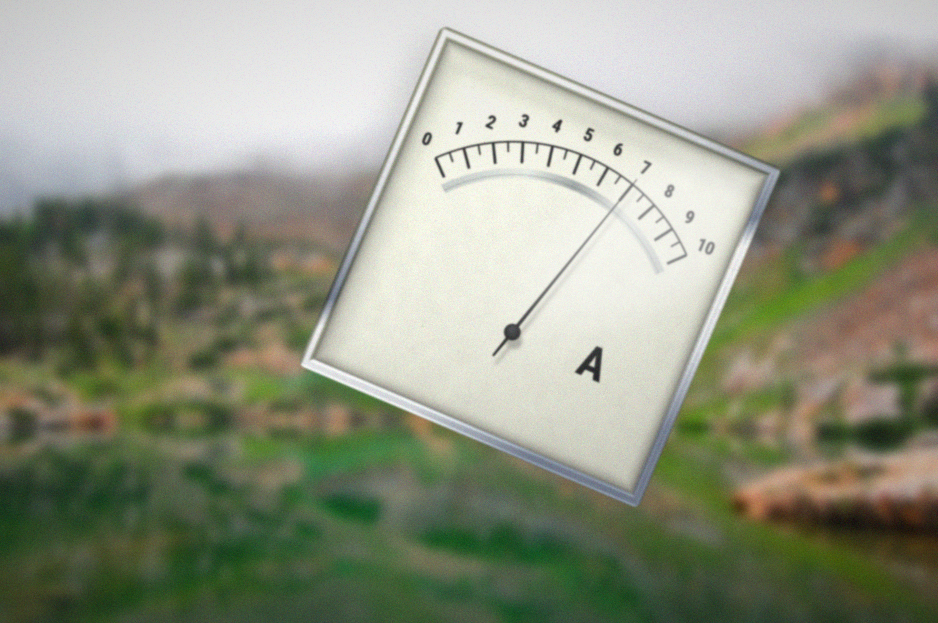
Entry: value=7 unit=A
